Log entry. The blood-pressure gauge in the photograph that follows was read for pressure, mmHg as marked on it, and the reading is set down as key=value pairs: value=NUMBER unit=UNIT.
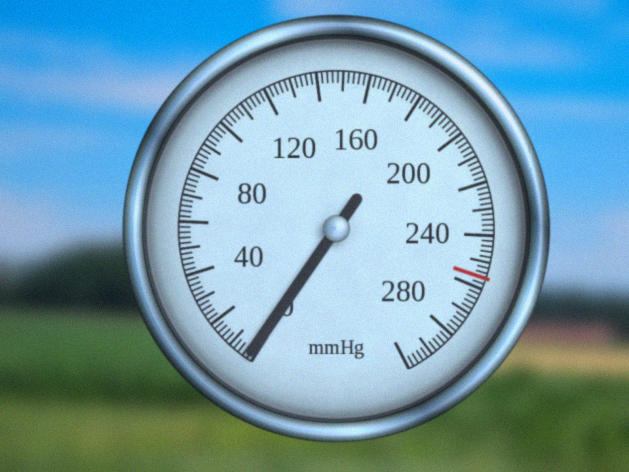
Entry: value=2 unit=mmHg
